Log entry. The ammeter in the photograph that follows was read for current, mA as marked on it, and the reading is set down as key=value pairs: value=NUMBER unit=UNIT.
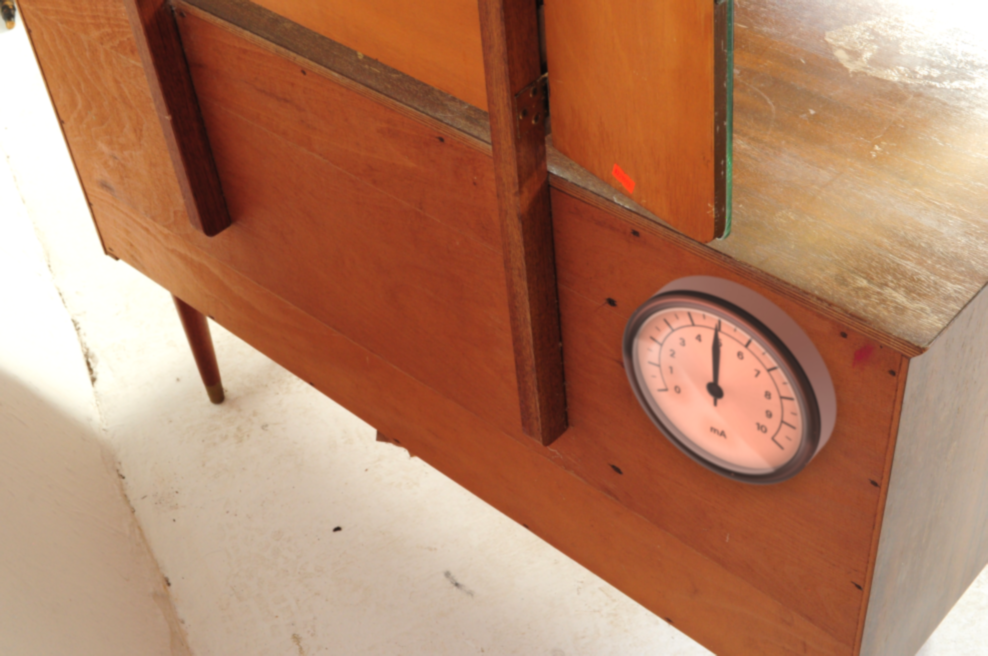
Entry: value=5 unit=mA
